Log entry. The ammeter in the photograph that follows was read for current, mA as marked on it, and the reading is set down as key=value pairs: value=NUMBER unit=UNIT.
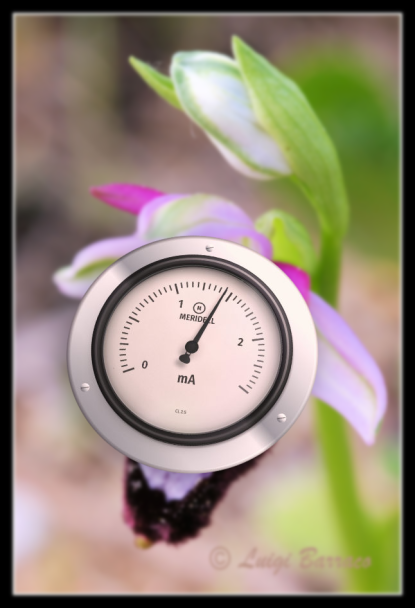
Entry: value=1.45 unit=mA
